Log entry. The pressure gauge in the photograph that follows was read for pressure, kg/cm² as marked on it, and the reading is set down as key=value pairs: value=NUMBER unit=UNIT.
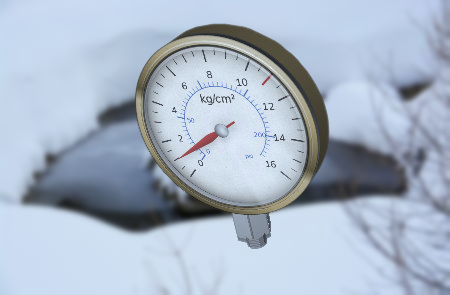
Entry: value=1 unit=kg/cm²
